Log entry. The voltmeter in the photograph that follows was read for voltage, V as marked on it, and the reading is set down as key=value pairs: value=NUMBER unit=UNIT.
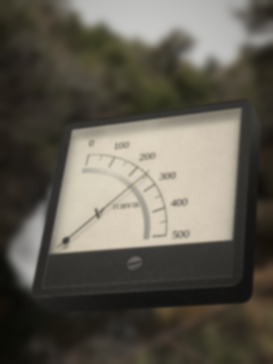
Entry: value=250 unit=V
